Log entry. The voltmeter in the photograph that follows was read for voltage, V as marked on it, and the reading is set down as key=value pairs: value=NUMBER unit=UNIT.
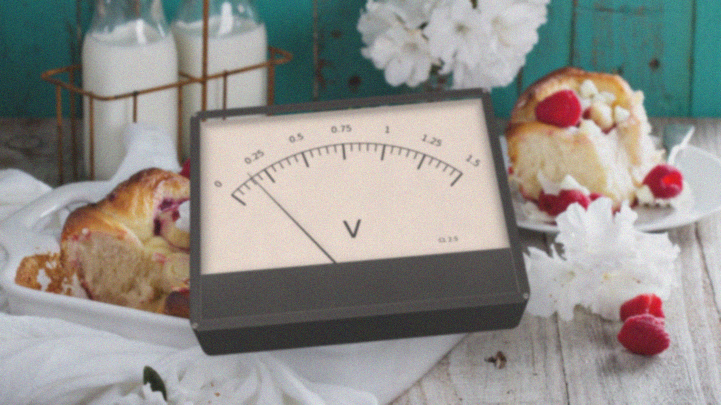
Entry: value=0.15 unit=V
